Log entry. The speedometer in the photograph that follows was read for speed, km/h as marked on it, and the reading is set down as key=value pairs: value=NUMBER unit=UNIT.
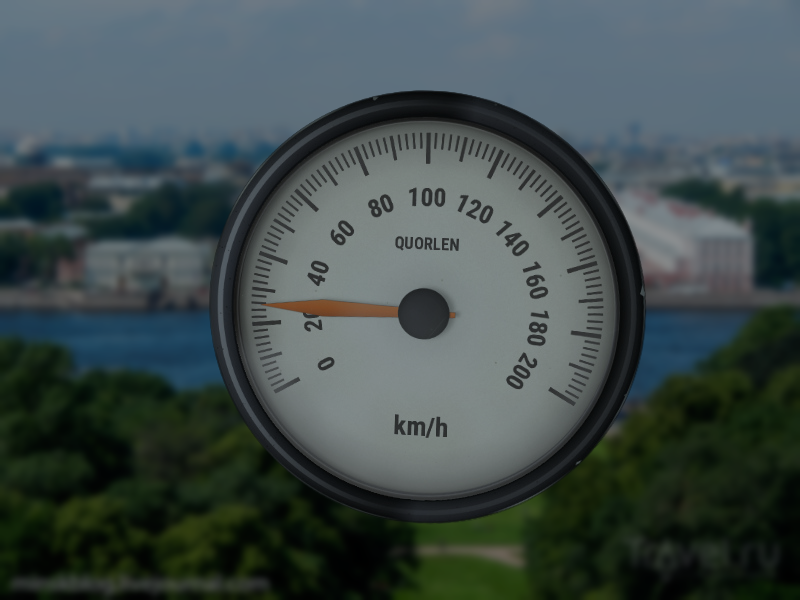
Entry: value=26 unit=km/h
